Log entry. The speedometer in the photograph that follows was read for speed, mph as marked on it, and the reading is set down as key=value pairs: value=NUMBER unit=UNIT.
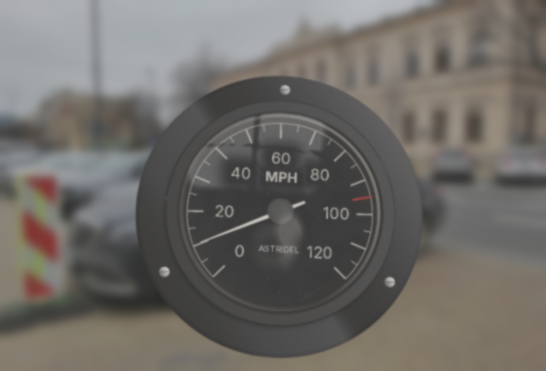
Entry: value=10 unit=mph
